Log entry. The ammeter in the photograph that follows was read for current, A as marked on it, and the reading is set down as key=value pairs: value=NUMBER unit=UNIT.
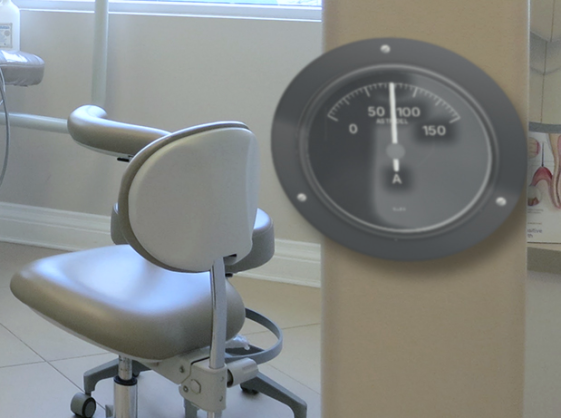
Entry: value=75 unit=A
